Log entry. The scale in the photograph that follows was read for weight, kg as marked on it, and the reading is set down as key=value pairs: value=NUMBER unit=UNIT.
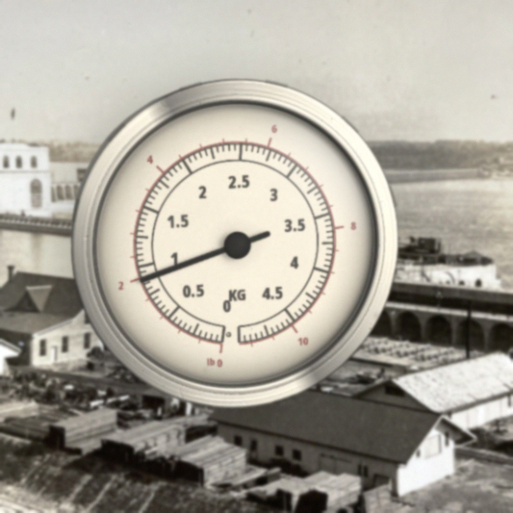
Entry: value=0.9 unit=kg
